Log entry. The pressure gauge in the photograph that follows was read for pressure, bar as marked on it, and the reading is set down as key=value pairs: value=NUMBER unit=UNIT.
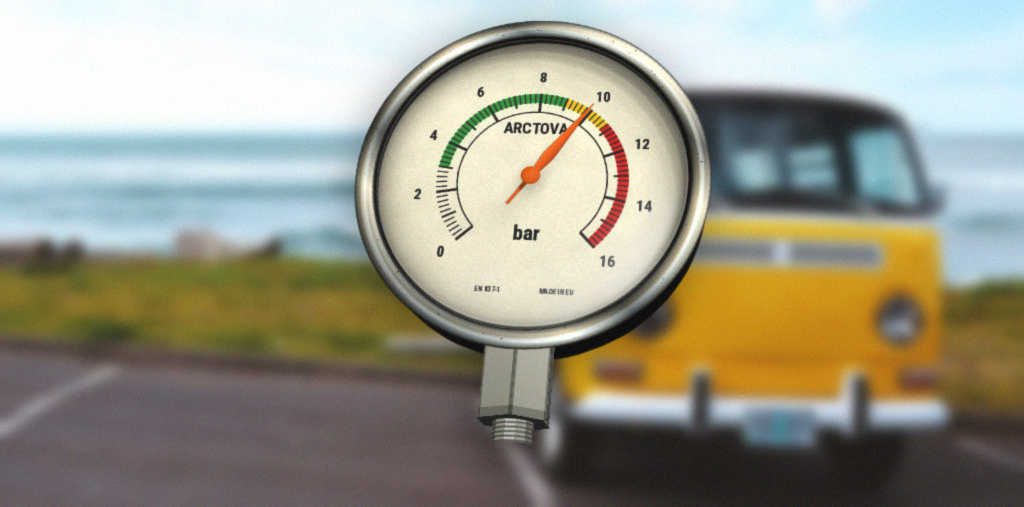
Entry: value=10 unit=bar
